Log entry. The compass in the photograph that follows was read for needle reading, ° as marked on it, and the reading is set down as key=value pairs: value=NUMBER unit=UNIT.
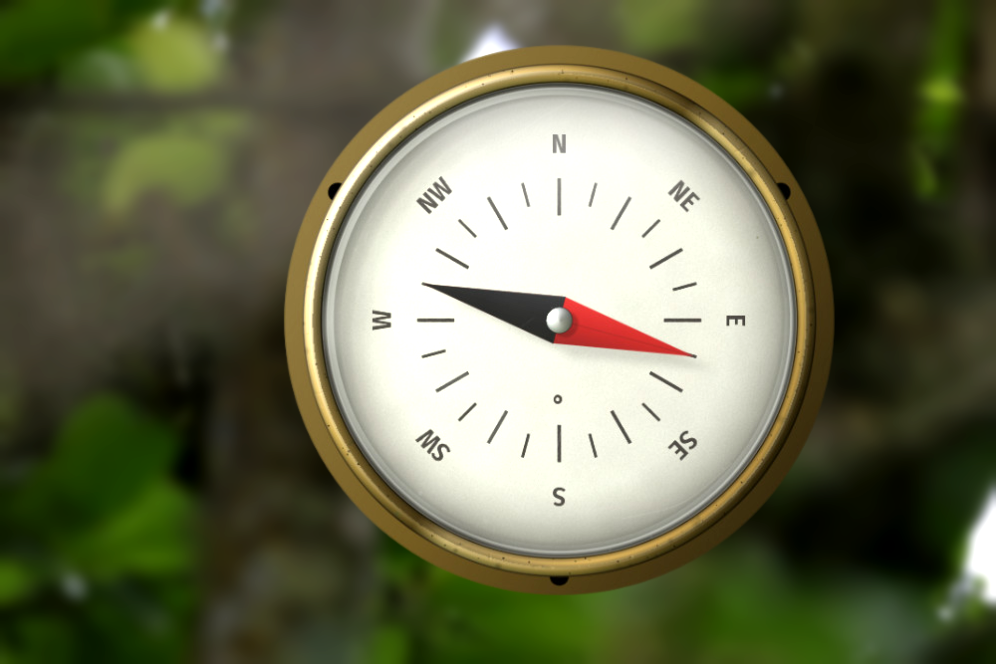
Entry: value=105 unit=°
